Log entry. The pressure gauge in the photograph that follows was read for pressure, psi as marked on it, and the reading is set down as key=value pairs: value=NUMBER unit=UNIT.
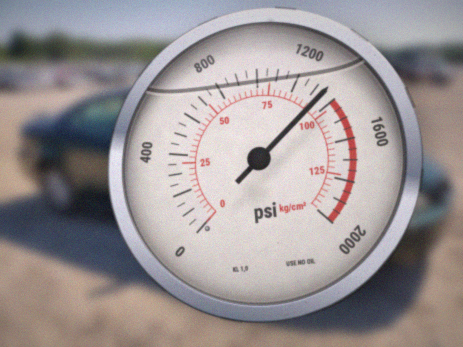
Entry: value=1350 unit=psi
